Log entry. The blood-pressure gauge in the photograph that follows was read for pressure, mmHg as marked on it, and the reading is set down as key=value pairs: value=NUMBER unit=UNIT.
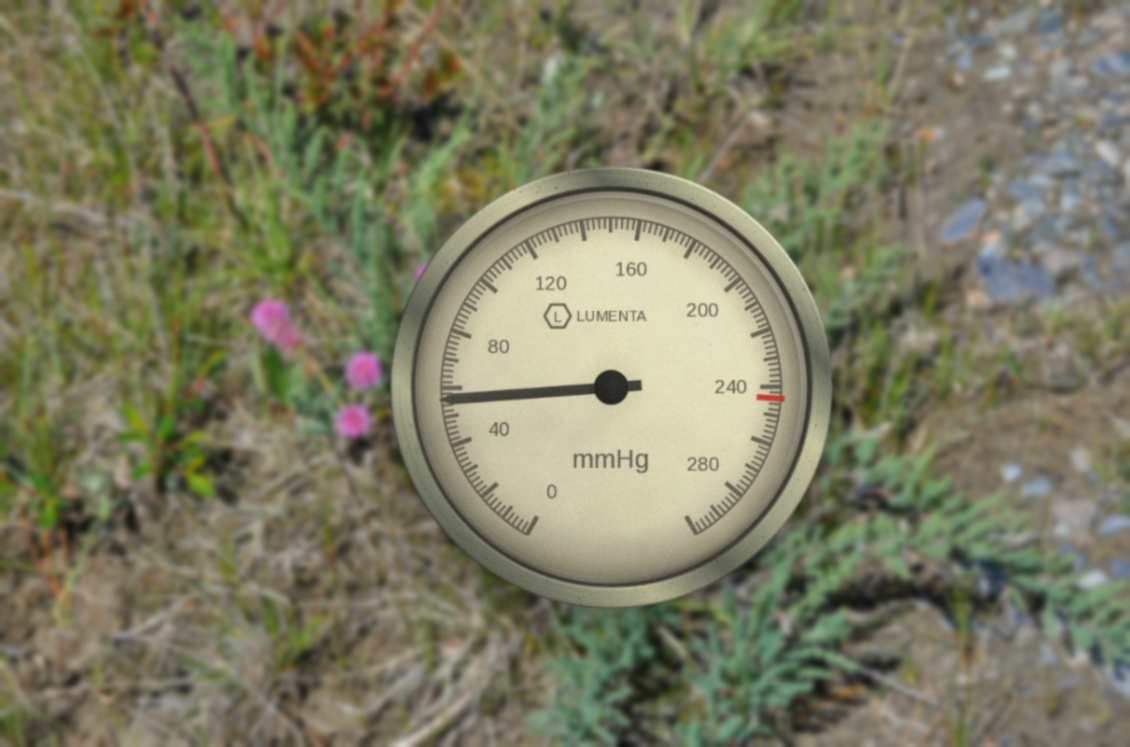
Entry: value=56 unit=mmHg
